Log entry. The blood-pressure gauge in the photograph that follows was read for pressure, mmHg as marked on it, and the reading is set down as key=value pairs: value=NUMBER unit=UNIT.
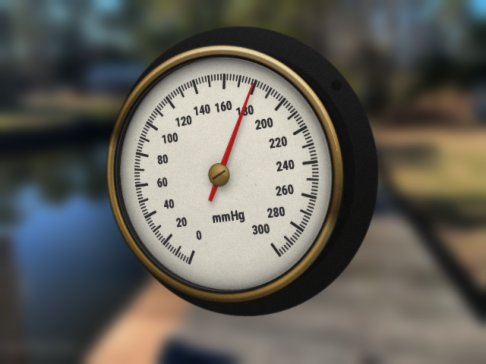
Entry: value=180 unit=mmHg
